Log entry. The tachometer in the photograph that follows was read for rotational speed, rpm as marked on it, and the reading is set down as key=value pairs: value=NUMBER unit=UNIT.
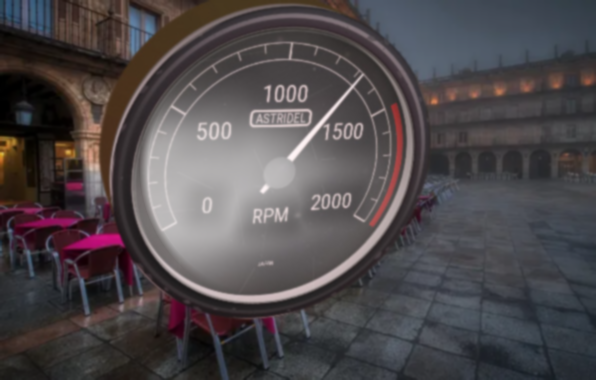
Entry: value=1300 unit=rpm
